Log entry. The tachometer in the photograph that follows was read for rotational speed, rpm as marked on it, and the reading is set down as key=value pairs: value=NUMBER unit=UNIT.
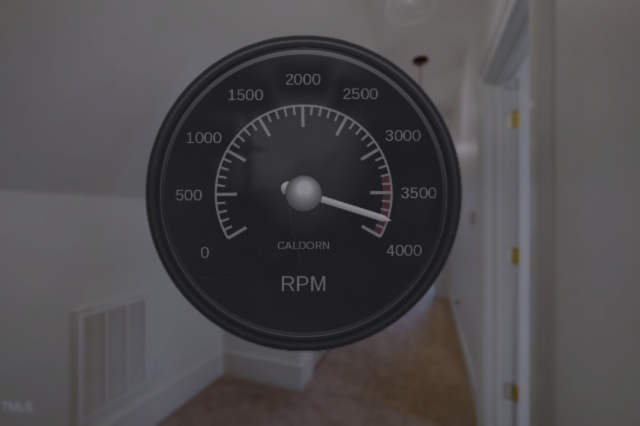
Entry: value=3800 unit=rpm
